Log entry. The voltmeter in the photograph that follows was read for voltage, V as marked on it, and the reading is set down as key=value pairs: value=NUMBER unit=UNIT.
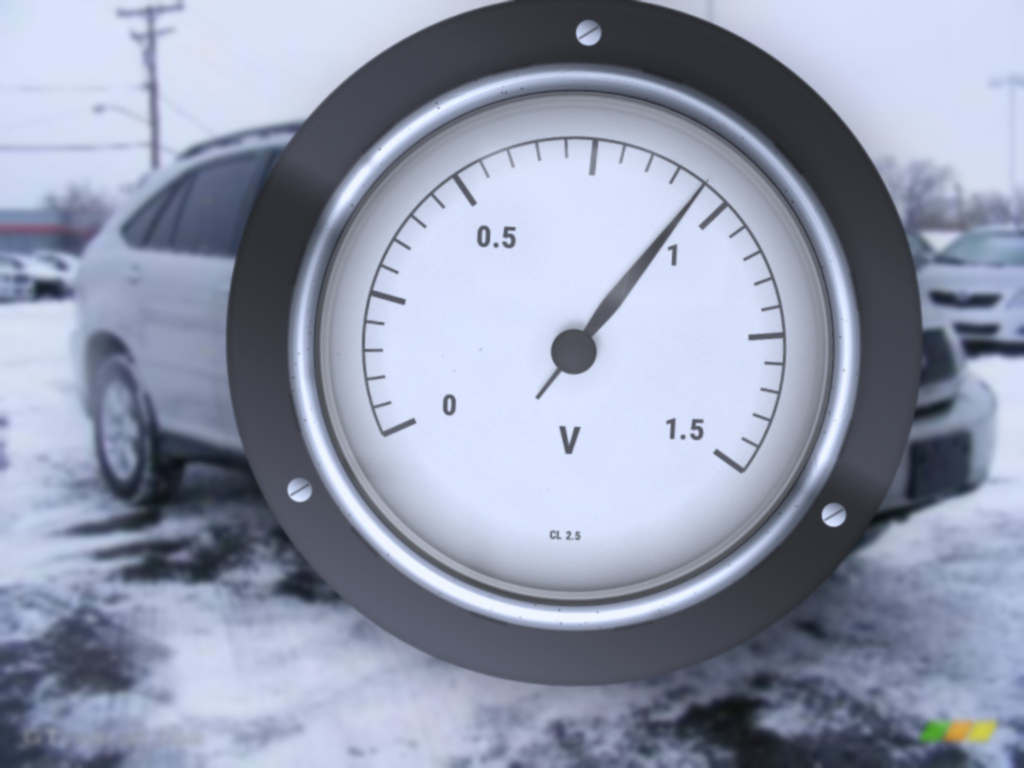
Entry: value=0.95 unit=V
